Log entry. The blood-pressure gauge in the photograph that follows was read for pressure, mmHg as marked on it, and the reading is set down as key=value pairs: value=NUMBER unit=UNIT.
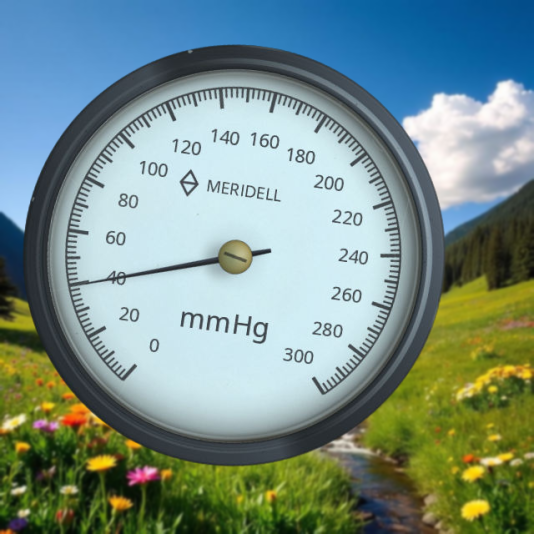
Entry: value=40 unit=mmHg
